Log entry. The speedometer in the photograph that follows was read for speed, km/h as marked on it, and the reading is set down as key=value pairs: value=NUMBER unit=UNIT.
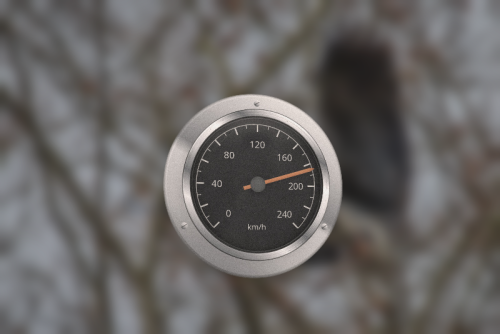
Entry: value=185 unit=km/h
